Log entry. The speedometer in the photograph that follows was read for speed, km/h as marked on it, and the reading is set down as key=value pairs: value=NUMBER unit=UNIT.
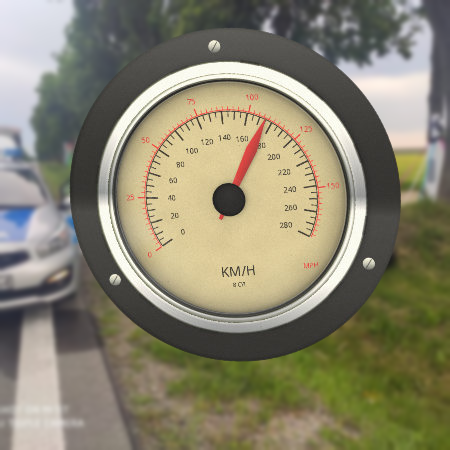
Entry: value=175 unit=km/h
